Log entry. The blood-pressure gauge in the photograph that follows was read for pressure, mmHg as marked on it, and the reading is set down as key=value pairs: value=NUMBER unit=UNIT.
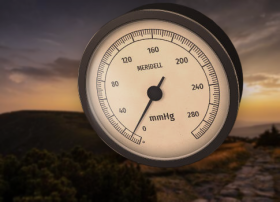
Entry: value=10 unit=mmHg
